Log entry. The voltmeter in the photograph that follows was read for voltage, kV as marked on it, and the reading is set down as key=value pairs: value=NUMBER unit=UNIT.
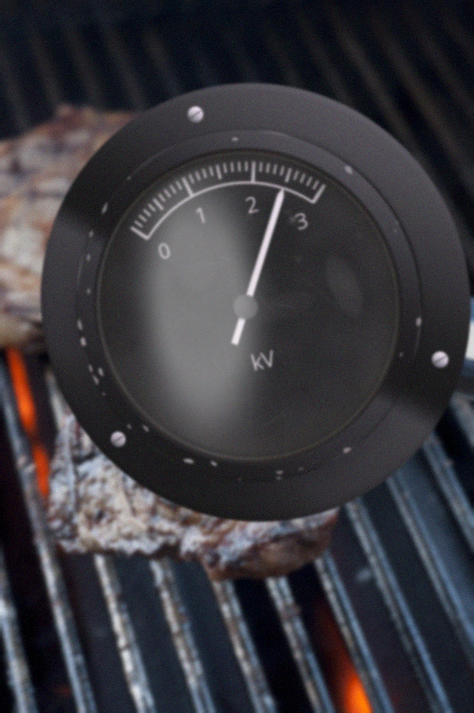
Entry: value=2.5 unit=kV
